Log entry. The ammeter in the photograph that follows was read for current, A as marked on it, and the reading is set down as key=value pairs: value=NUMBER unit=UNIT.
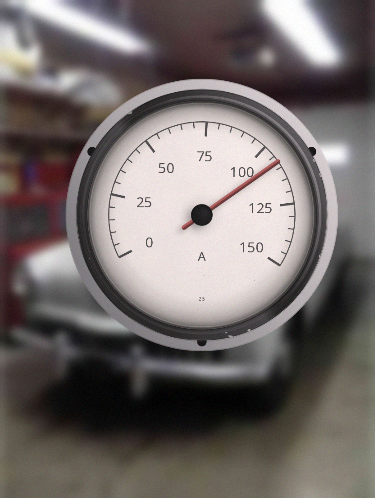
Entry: value=107.5 unit=A
